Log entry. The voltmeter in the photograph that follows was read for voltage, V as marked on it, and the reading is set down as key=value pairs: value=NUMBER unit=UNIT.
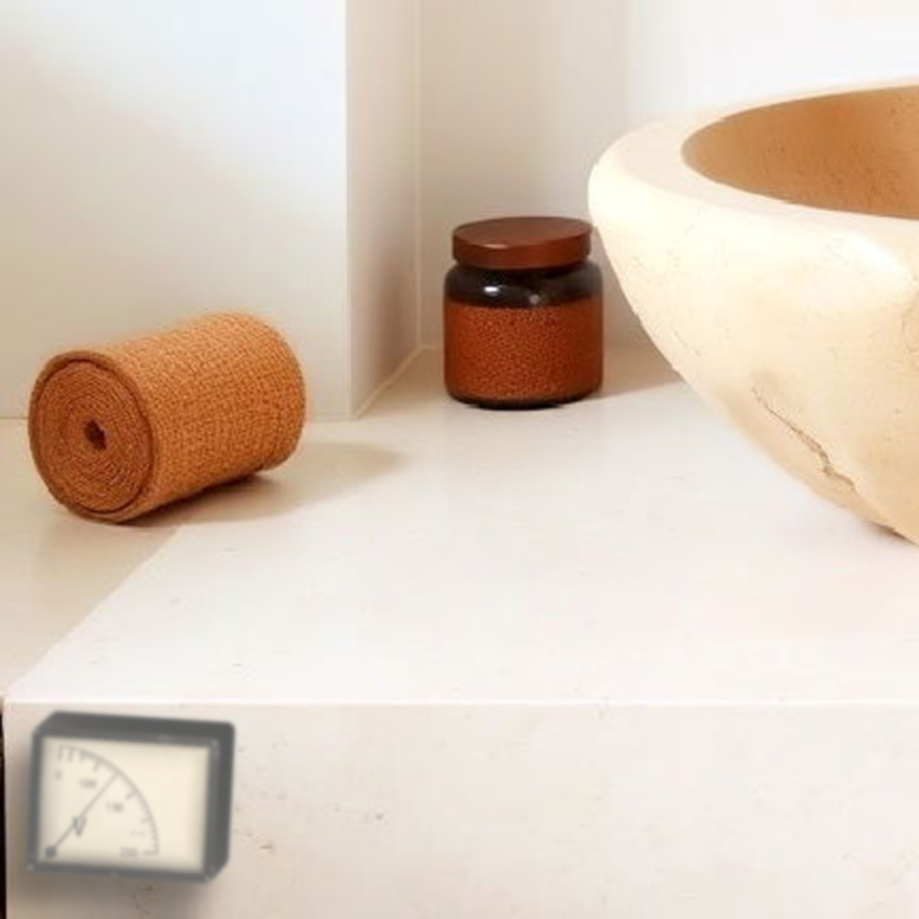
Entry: value=125 unit=V
